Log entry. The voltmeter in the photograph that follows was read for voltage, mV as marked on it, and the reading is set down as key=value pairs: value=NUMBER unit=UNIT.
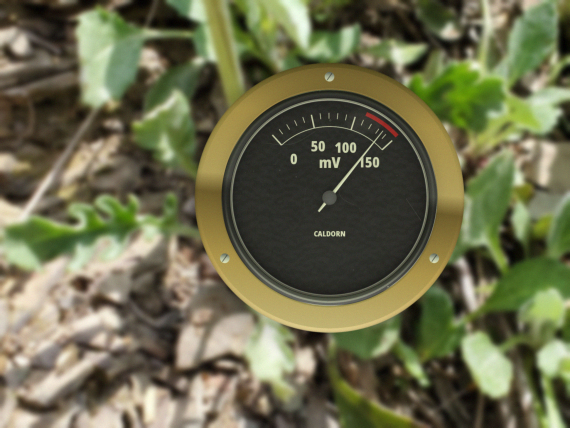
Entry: value=135 unit=mV
